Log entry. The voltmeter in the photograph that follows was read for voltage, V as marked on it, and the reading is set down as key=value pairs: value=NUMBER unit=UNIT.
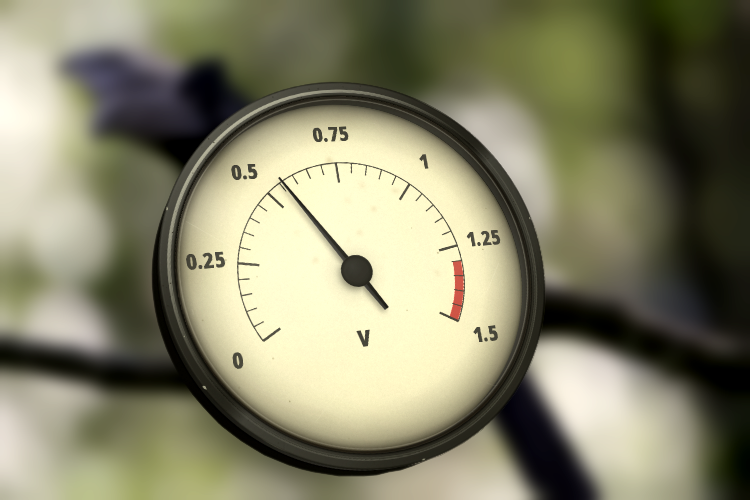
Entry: value=0.55 unit=V
